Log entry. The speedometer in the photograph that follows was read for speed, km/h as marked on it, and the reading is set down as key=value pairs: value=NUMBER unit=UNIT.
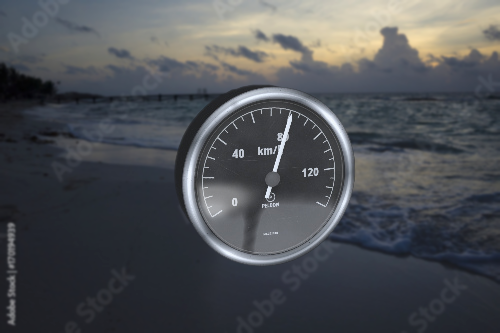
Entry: value=80 unit=km/h
